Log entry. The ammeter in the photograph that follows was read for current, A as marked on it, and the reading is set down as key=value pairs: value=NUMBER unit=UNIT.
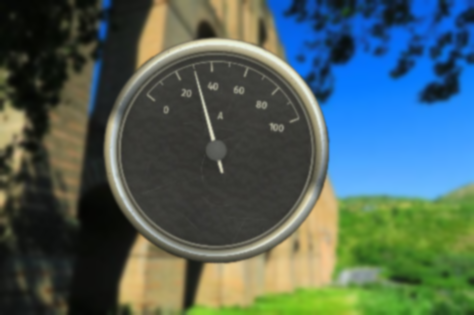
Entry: value=30 unit=A
